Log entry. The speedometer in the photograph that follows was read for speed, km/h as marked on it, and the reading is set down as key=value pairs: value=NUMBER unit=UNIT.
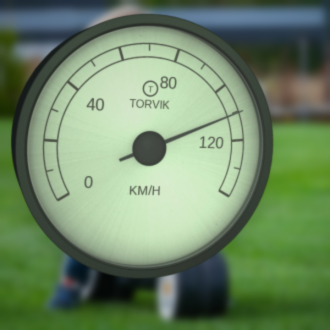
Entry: value=110 unit=km/h
